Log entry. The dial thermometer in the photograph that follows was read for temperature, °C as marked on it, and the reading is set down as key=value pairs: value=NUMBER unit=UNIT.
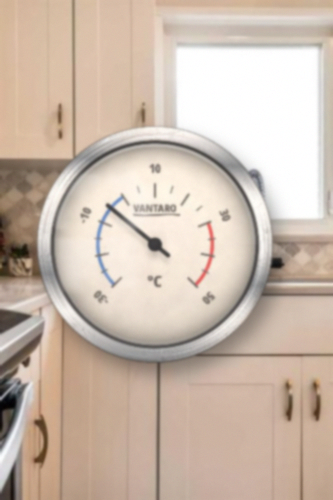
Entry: value=-5 unit=°C
